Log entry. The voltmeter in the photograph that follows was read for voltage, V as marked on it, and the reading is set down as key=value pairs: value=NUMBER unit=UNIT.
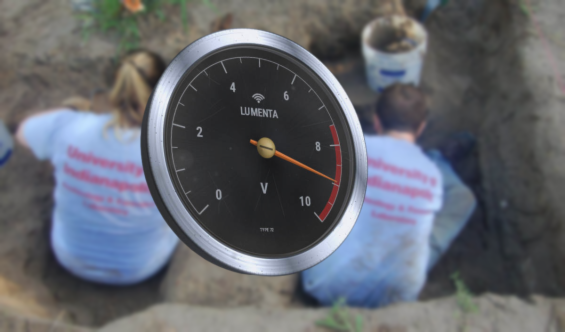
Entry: value=9 unit=V
